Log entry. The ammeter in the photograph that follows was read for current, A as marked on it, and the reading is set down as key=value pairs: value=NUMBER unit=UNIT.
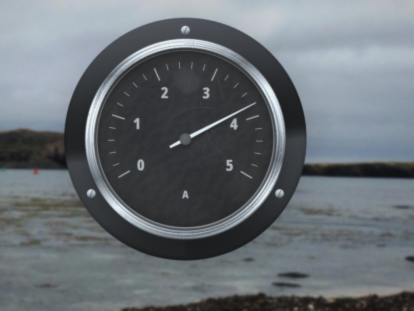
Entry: value=3.8 unit=A
